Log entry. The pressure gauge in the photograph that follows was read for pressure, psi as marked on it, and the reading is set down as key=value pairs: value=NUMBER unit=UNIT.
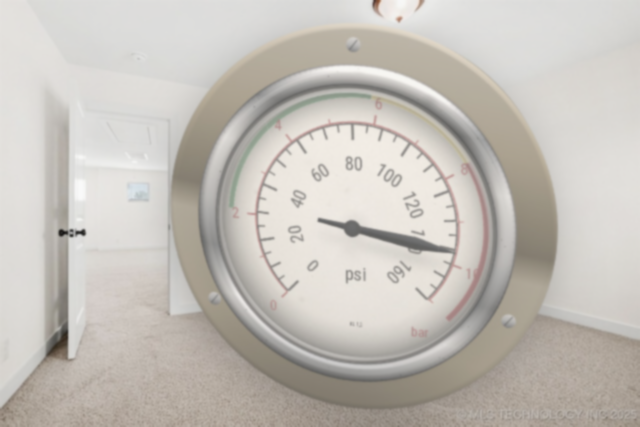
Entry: value=140 unit=psi
